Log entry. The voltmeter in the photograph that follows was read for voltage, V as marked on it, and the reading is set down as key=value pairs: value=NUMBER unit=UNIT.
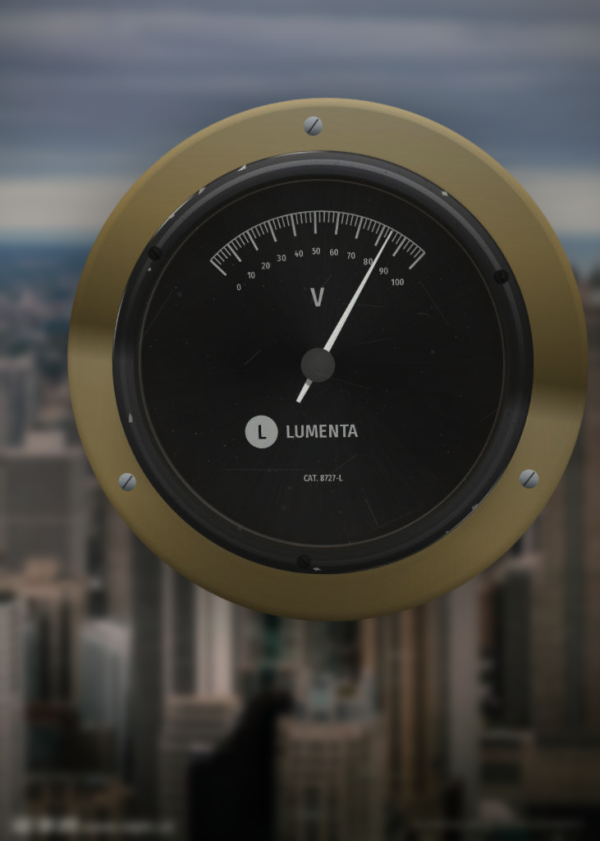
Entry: value=84 unit=V
